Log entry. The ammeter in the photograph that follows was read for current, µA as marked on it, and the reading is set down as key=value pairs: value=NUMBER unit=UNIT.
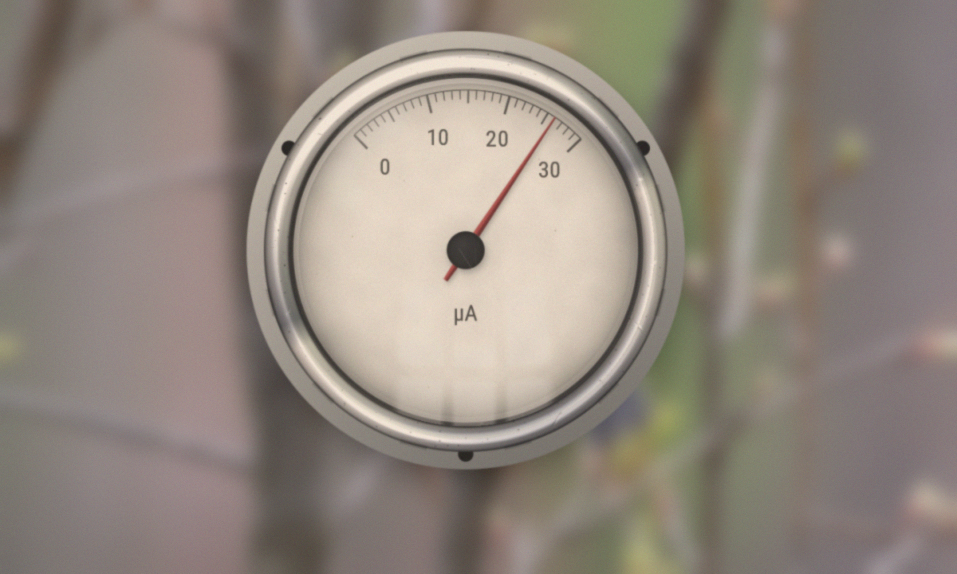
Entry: value=26 unit=µA
